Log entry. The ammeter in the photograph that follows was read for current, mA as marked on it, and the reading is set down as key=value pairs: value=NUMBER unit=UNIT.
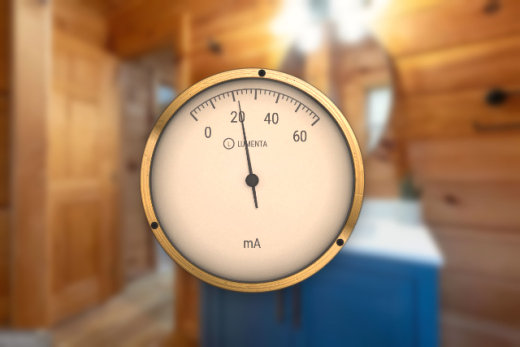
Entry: value=22 unit=mA
